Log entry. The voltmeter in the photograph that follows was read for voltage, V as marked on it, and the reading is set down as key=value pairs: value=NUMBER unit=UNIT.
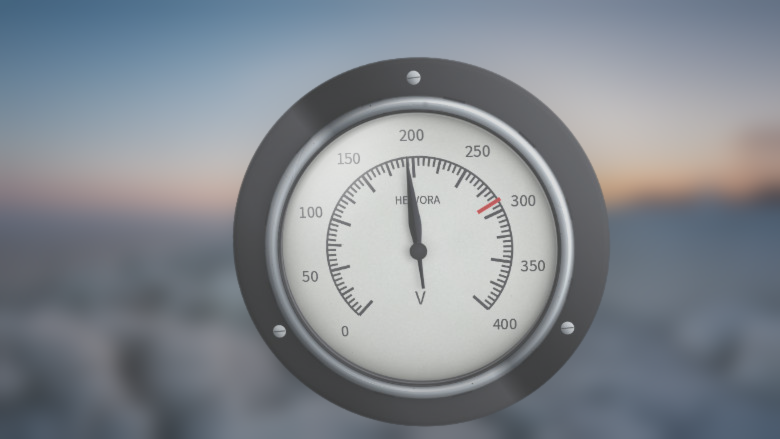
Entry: value=195 unit=V
